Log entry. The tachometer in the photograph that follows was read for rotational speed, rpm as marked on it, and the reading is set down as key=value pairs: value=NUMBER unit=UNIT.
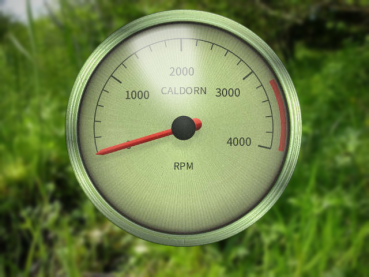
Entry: value=0 unit=rpm
